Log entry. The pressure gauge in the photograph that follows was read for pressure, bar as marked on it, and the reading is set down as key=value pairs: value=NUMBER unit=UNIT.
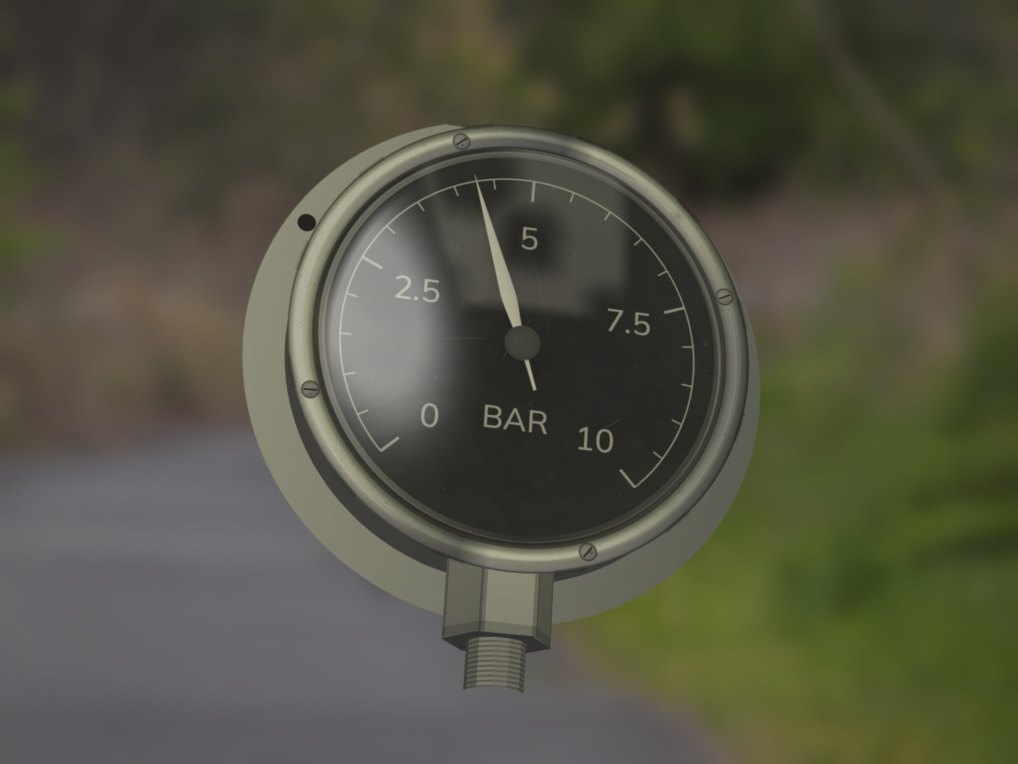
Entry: value=4.25 unit=bar
